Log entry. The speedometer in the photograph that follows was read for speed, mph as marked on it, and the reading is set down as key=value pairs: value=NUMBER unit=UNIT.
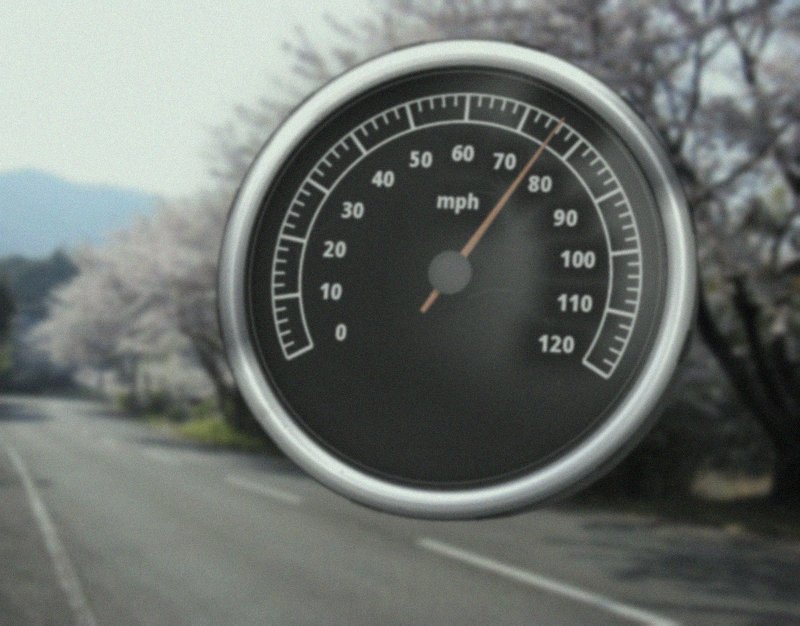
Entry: value=76 unit=mph
